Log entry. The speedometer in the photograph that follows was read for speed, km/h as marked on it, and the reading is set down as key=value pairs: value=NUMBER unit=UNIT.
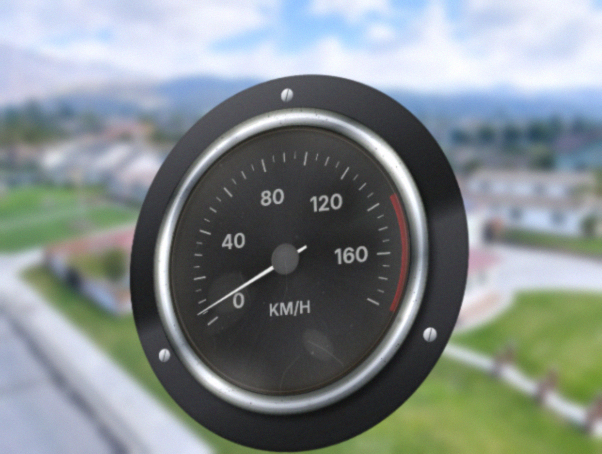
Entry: value=5 unit=km/h
